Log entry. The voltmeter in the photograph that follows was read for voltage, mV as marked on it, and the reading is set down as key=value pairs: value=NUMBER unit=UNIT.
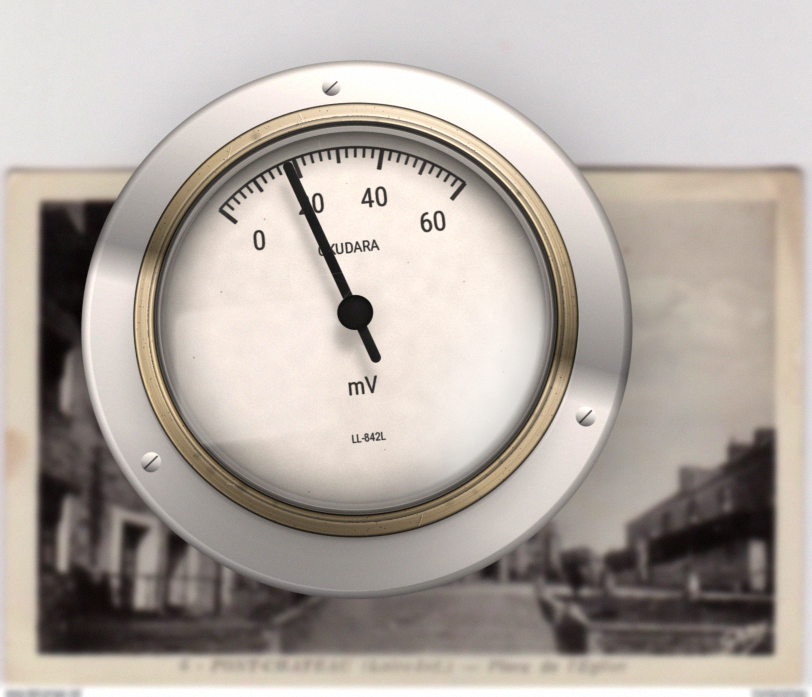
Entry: value=18 unit=mV
